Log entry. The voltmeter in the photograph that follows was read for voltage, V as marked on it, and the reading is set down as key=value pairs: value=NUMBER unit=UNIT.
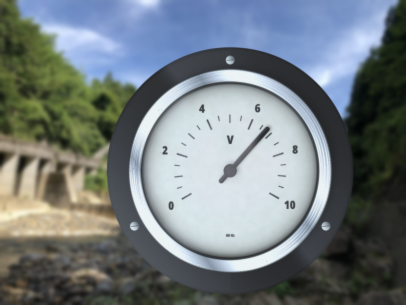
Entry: value=6.75 unit=V
